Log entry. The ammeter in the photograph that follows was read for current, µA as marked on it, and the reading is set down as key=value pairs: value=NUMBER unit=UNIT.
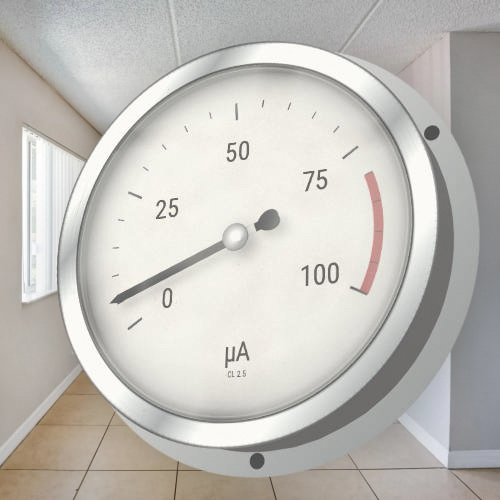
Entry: value=5 unit=µA
